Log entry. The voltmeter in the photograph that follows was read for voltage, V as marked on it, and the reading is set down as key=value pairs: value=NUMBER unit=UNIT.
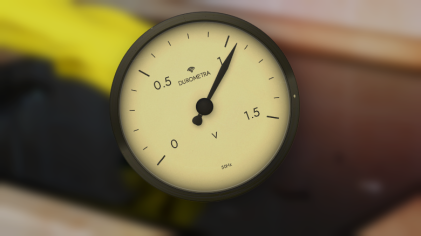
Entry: value=1.05 unit=V
